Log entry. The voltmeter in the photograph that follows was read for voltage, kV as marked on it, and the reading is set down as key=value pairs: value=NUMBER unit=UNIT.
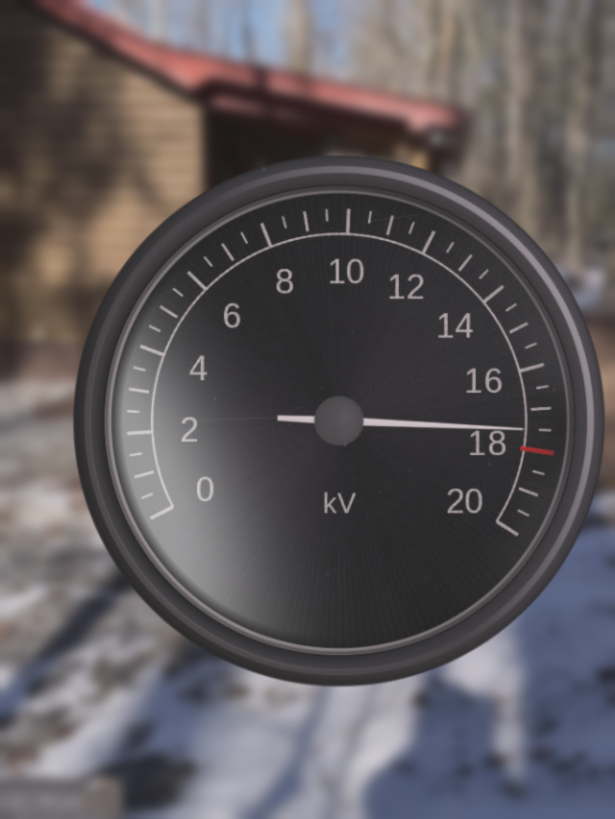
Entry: value=17.5 unit=kV
